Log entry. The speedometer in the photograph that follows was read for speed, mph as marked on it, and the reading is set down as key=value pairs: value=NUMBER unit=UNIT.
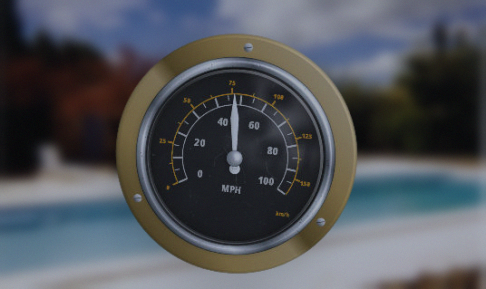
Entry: value=47.5 unit=mph
